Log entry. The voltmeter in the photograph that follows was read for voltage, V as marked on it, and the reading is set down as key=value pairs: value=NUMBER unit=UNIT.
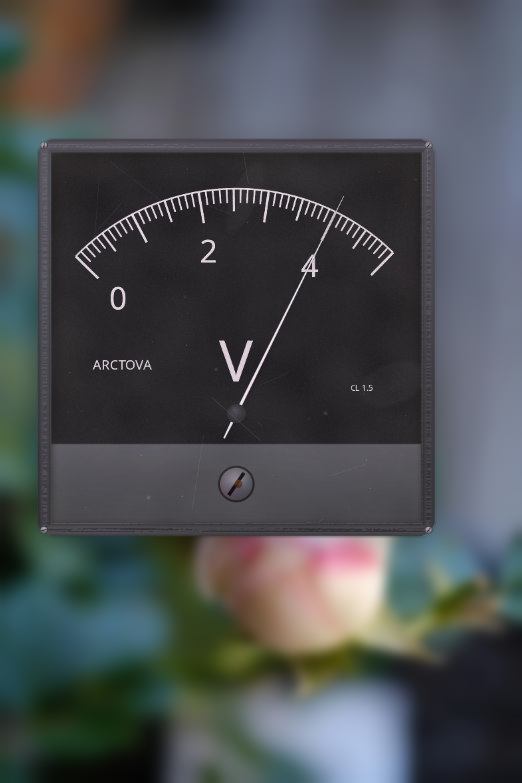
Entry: value=4 unit=V
